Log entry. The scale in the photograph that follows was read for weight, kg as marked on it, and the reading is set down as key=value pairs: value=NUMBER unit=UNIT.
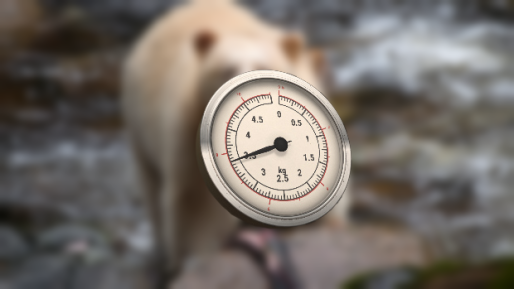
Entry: value=3.5 unit=kg
